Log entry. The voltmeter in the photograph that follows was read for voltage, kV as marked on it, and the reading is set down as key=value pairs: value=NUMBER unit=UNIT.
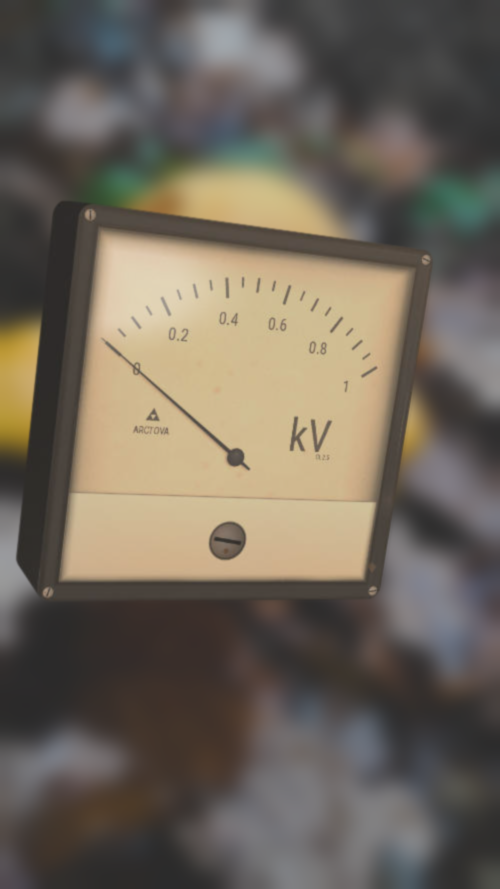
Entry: value=0 unit=kV
